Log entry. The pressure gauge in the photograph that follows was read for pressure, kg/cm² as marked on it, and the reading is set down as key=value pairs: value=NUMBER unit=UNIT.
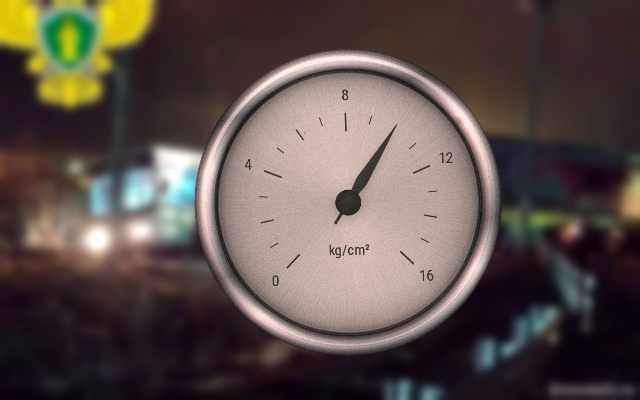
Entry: value=10 unit=kg/cm²
